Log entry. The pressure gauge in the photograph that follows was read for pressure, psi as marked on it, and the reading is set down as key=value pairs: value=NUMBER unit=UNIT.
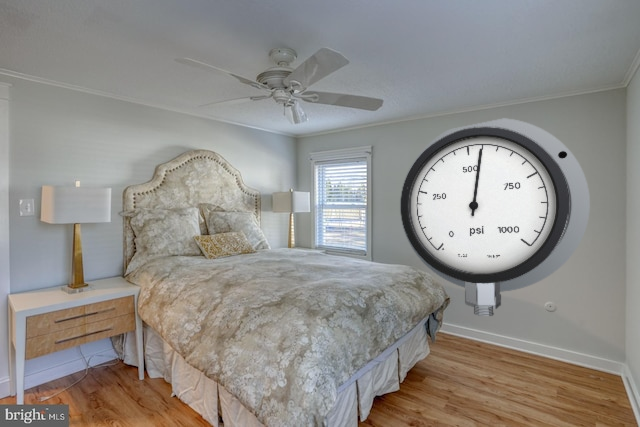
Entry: value=550 unit=psi
